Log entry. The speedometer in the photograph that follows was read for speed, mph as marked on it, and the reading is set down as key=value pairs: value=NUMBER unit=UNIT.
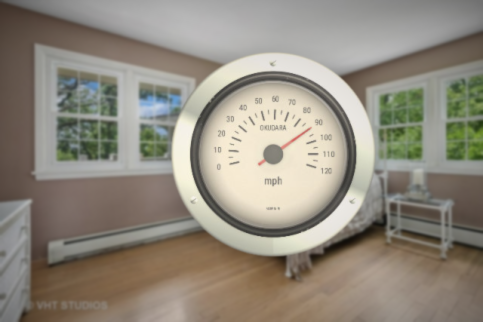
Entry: value=90 unit=mph
